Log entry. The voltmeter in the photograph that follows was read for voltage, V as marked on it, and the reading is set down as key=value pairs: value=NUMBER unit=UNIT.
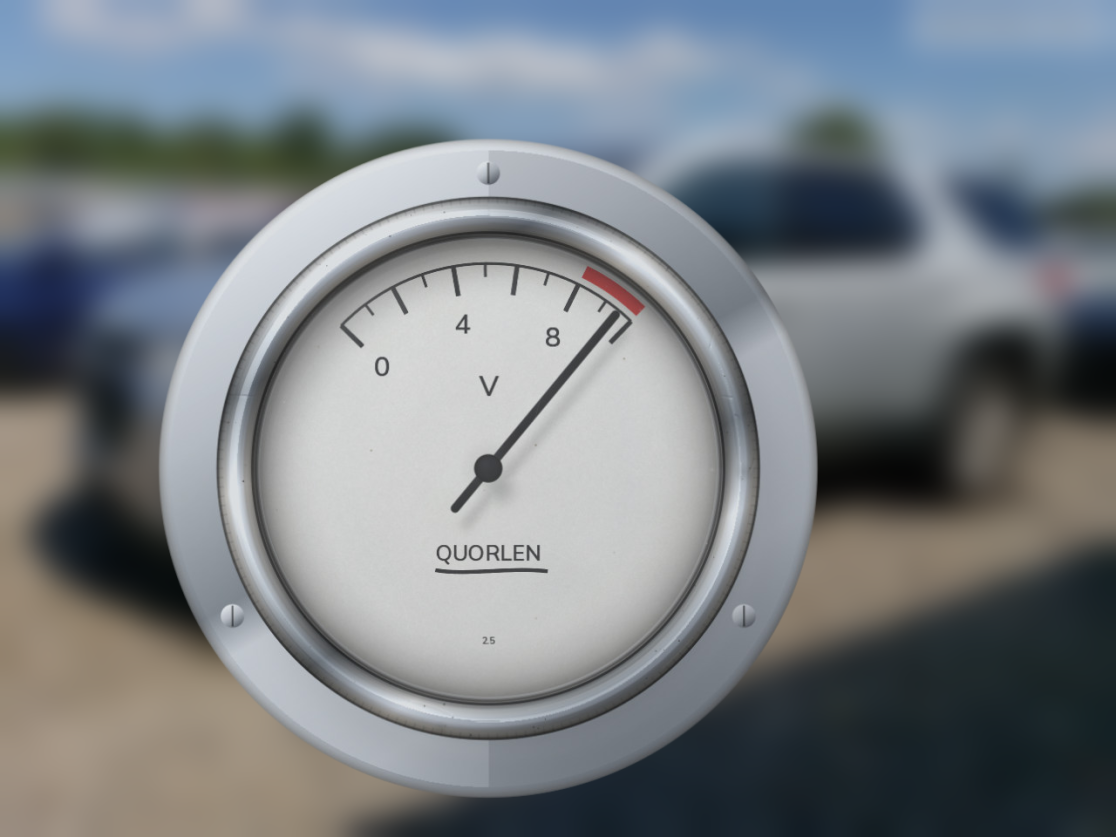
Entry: value=9.5 unit=V
